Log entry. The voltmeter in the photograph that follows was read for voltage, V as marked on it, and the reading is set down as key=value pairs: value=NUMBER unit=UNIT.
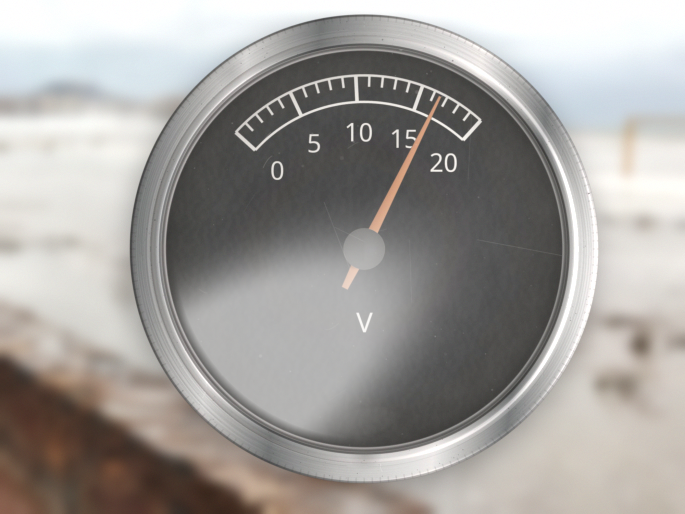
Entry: value=16.5 unit=V
